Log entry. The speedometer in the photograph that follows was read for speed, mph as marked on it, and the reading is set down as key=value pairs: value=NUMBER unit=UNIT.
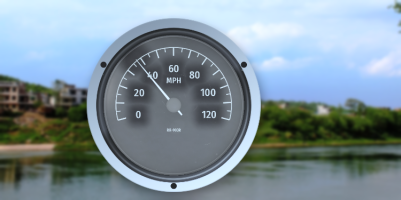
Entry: value=37.5 unit=mph
